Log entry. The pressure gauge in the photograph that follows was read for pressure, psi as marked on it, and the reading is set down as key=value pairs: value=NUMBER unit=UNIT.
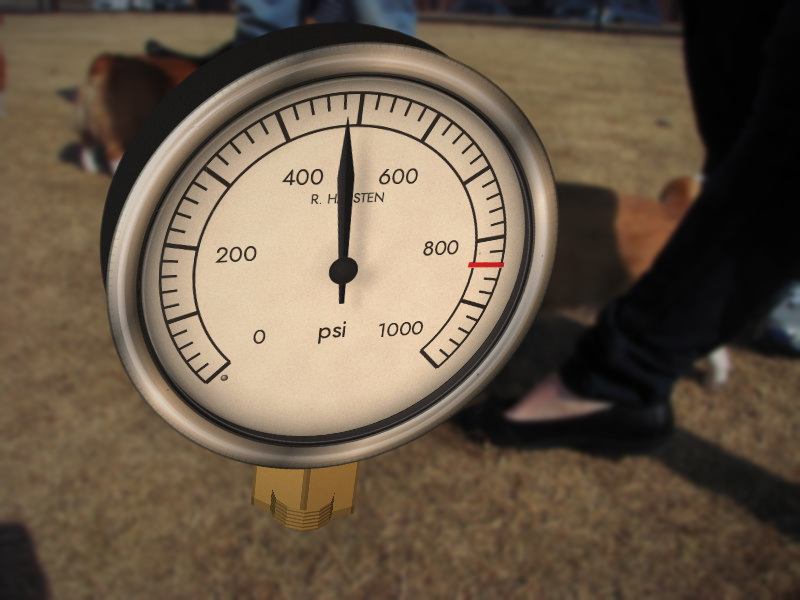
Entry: value=480 unit=psi
